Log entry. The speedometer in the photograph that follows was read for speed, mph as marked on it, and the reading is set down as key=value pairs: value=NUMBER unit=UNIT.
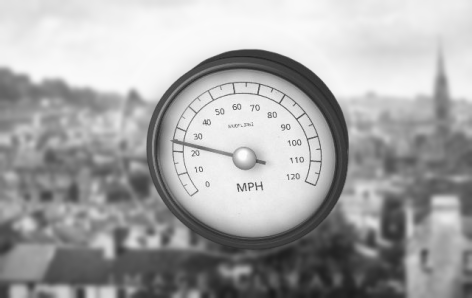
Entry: value=25 unit=mph
